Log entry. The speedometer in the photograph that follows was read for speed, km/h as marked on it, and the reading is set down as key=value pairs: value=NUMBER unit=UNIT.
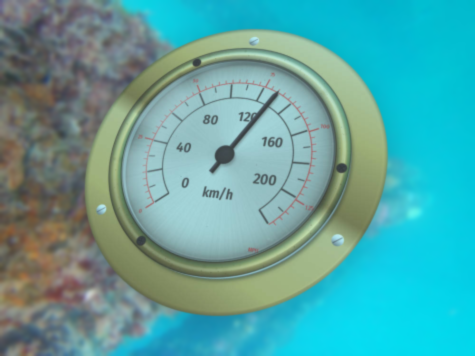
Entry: value=130 unit=km/h
